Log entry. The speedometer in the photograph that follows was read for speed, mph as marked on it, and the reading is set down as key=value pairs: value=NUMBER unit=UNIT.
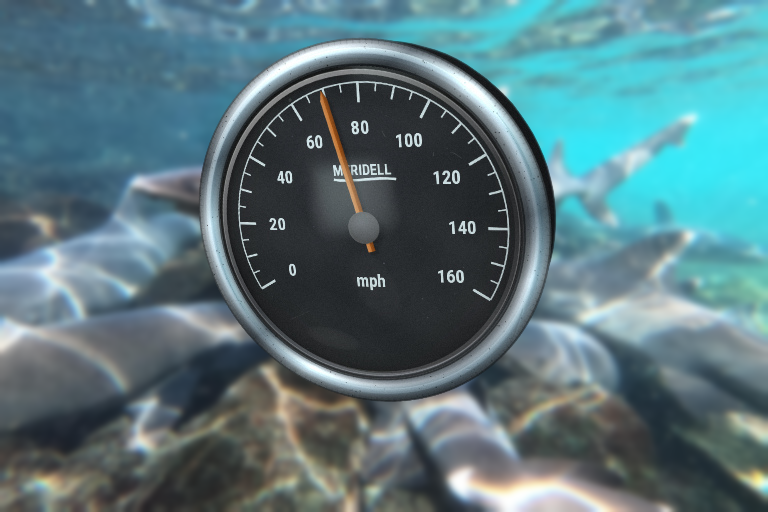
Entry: value=70 unit=mph
